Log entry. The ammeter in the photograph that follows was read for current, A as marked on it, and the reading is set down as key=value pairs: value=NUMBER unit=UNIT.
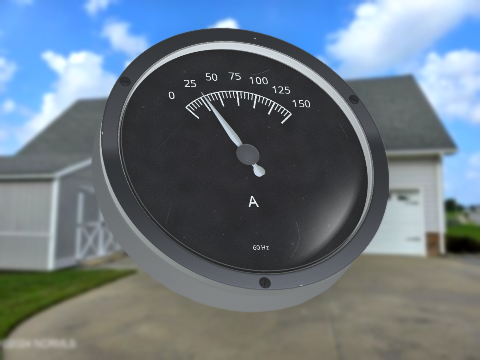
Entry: value=25 unit=A
